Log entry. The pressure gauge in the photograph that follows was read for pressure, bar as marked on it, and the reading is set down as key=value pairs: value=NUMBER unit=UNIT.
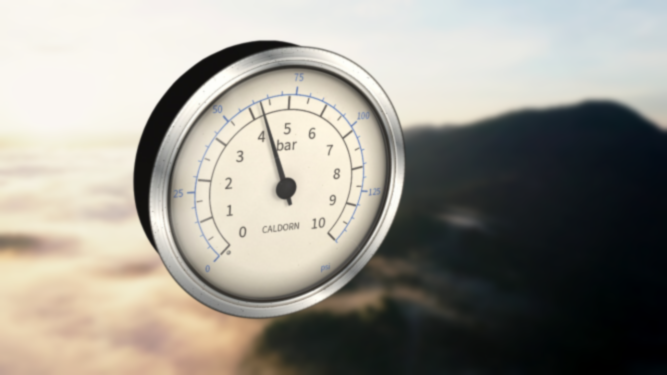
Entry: value=4.25 unit=bar
